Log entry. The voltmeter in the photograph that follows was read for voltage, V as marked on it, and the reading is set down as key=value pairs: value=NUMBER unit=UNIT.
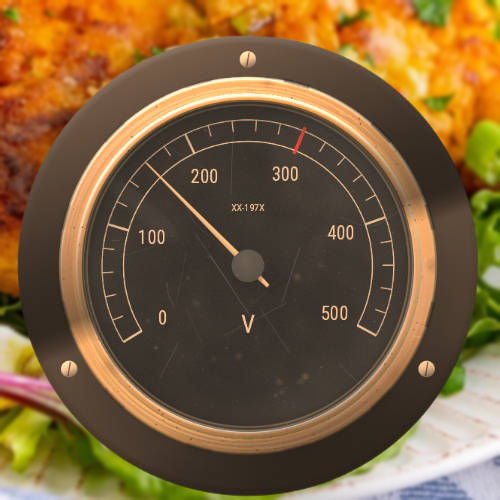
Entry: value=160 unit=V
